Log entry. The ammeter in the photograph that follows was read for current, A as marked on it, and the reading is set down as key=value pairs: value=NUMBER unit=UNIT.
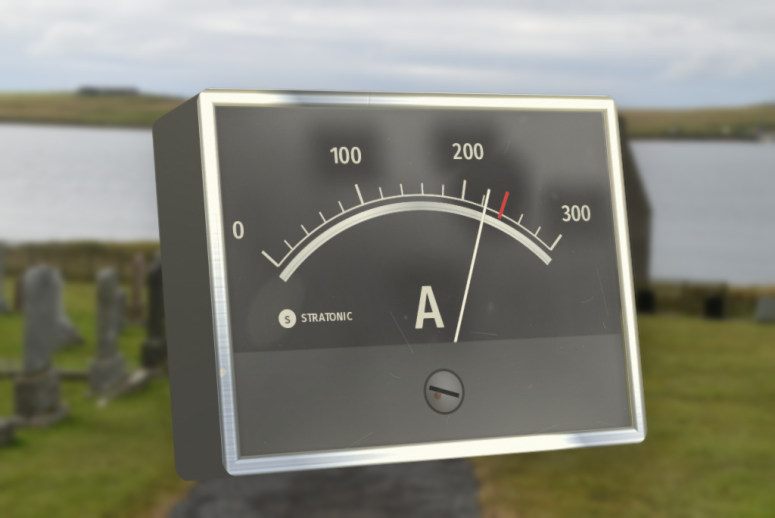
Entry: value=220 unit=A
